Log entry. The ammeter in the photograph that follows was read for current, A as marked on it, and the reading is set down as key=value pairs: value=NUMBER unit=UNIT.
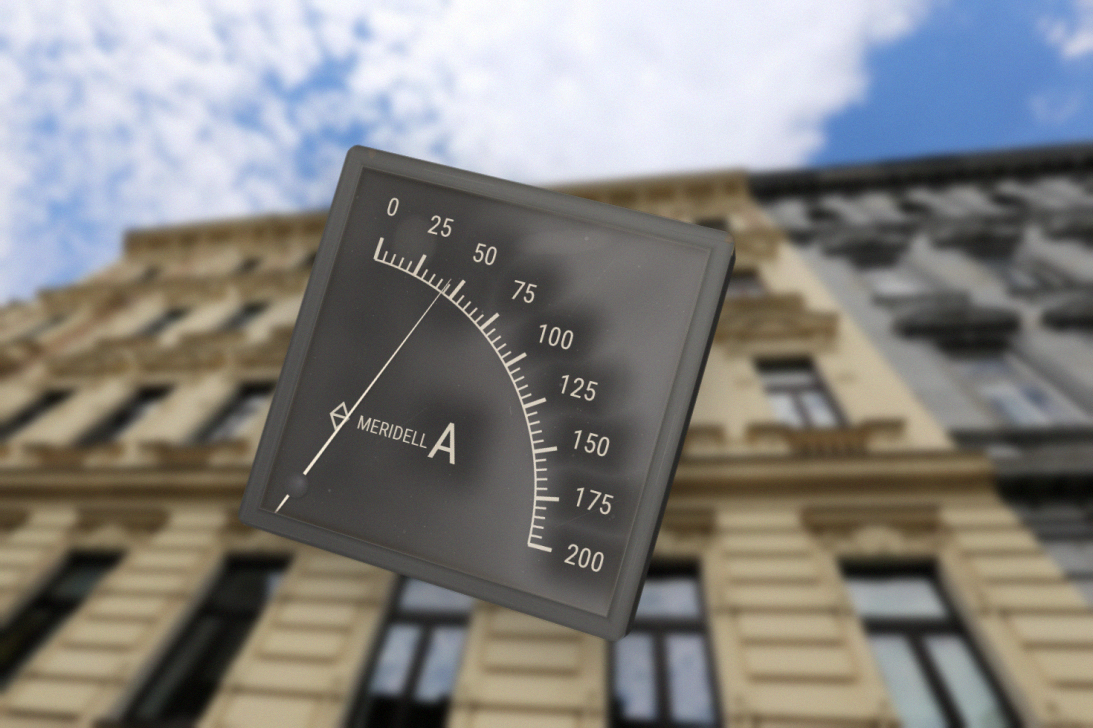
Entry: value=45 unit=A
